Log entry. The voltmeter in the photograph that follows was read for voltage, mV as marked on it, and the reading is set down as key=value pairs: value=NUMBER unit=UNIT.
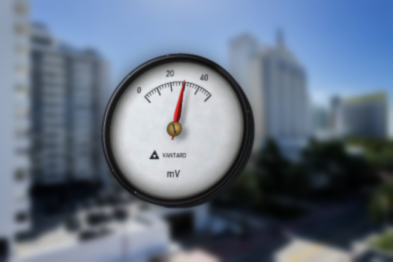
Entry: value=30 unit=mV
